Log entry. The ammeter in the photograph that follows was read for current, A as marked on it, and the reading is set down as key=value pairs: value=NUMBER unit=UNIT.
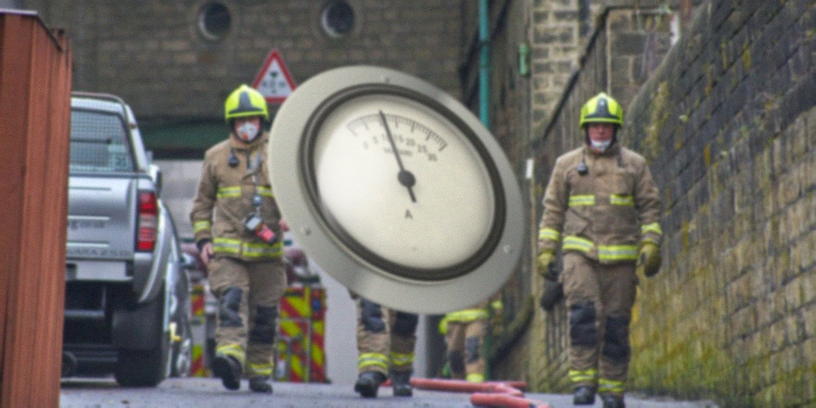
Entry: value=10 unit=A
